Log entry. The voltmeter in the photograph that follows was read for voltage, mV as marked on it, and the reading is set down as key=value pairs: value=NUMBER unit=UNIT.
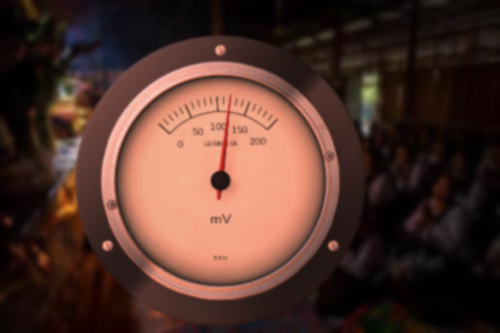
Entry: value=120 unit=mV
